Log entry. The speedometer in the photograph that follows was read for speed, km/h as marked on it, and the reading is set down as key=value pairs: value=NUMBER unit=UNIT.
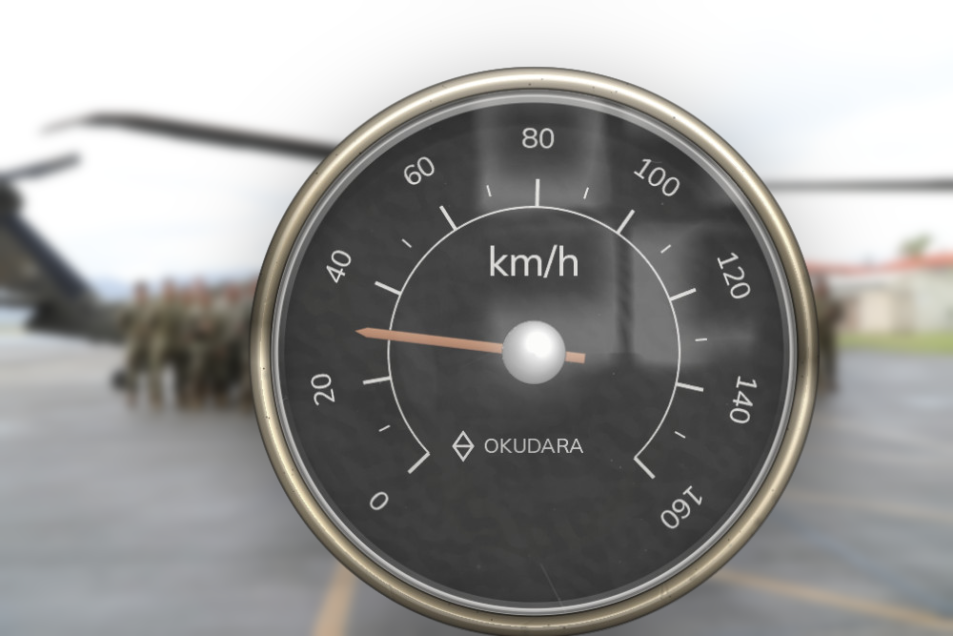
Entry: value=30 unit=km/h
